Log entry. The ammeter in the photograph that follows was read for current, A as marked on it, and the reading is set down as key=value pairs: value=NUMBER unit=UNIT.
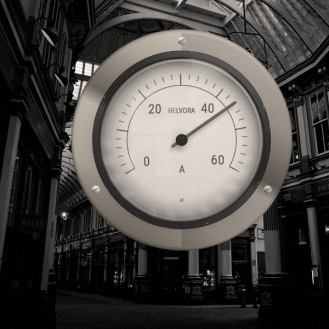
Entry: value=44 unit=A
